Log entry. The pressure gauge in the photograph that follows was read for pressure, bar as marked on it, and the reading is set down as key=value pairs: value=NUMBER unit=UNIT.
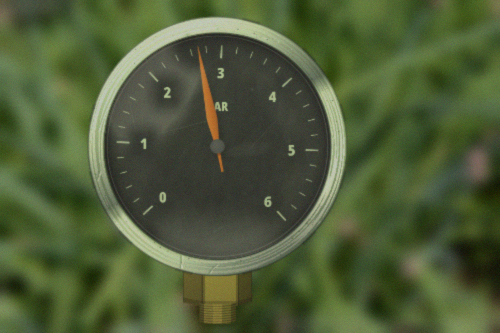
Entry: value=2.7 unit=bar
